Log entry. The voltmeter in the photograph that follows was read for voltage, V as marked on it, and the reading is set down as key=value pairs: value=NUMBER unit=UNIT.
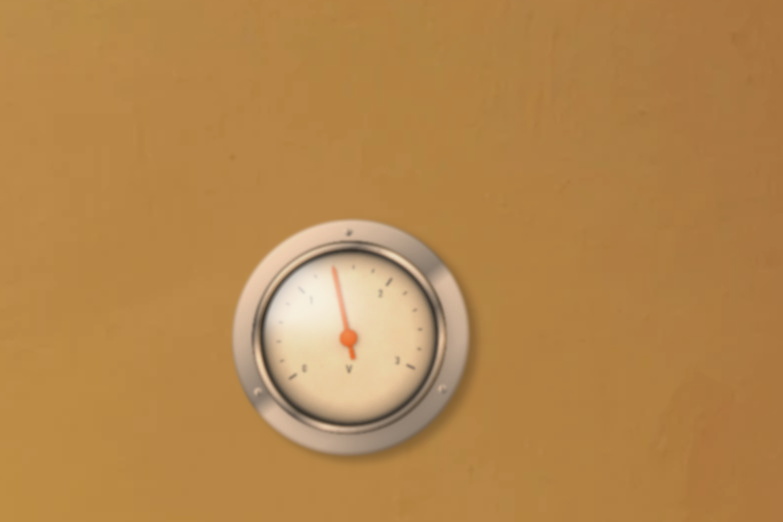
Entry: value=1.4 unit=V
